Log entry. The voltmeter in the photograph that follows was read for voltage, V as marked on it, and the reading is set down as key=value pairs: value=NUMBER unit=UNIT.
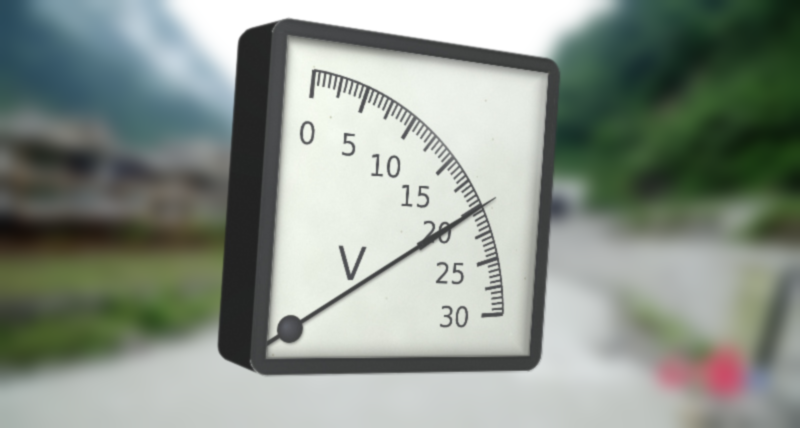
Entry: value=20 unit=V
